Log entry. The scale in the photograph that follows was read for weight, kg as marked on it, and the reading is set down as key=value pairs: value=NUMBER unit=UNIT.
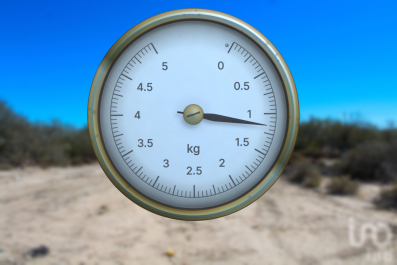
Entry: value=1.15 unit=kg
